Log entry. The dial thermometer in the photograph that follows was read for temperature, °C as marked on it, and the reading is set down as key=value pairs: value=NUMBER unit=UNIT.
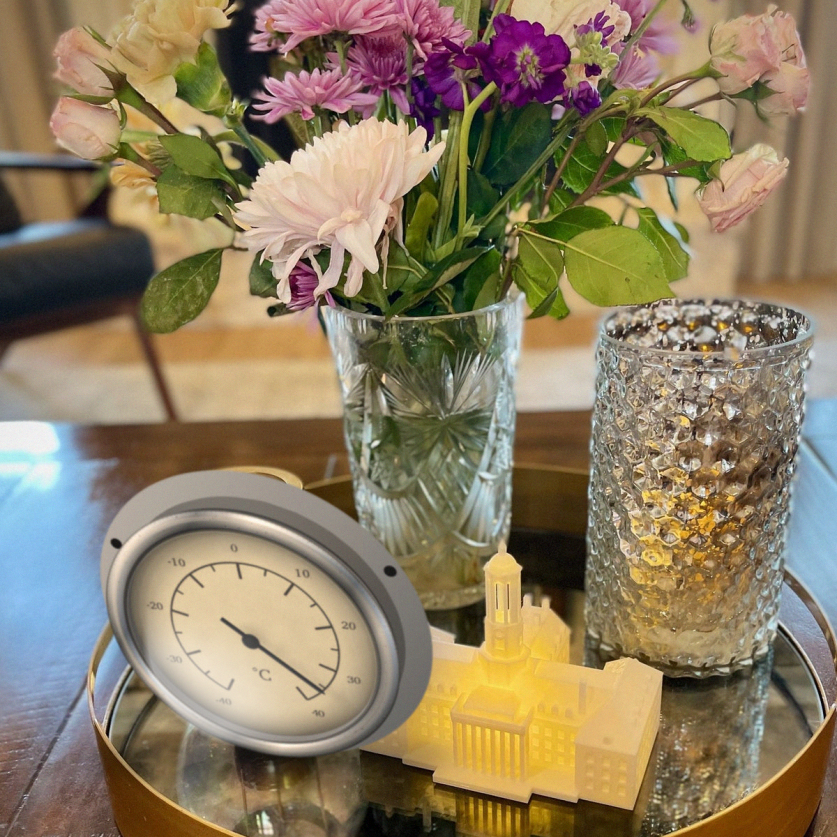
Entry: value=35 unit=°C
